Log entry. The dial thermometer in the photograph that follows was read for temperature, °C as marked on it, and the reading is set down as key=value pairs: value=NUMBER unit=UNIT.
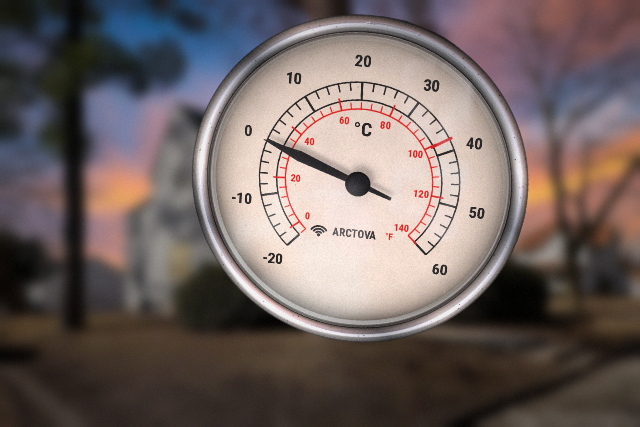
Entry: value=0 unit=°C
